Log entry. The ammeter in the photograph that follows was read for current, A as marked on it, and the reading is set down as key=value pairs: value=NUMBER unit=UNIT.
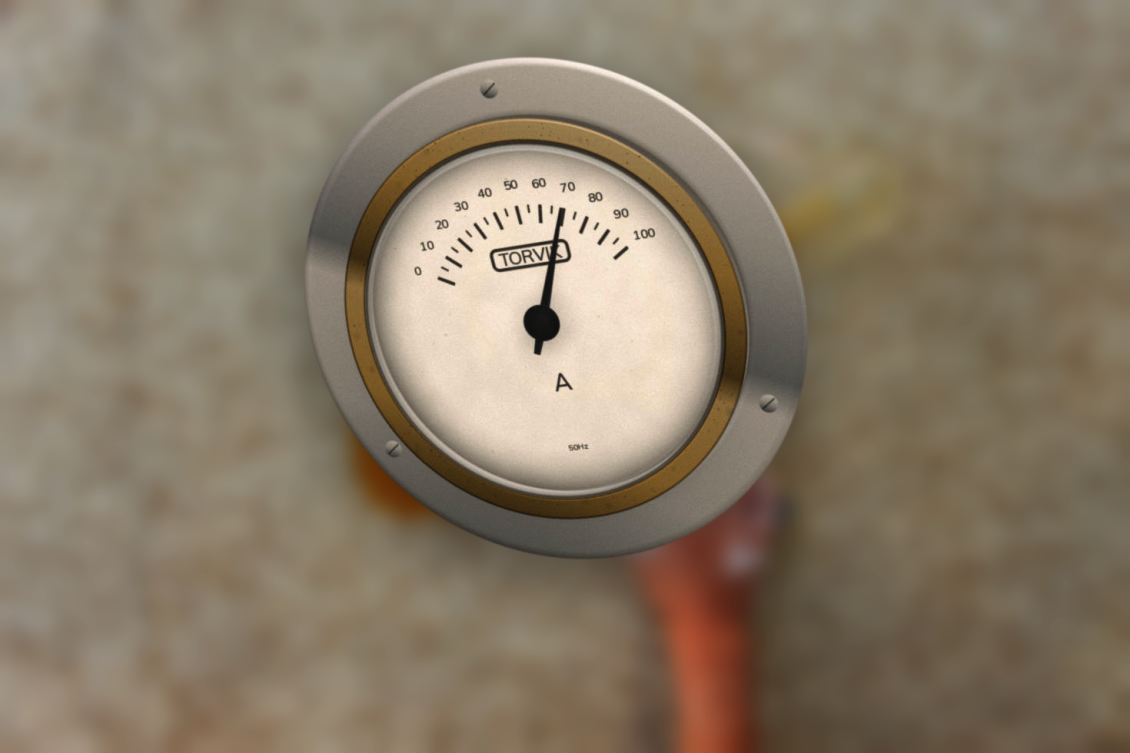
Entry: value=70 unit=A
